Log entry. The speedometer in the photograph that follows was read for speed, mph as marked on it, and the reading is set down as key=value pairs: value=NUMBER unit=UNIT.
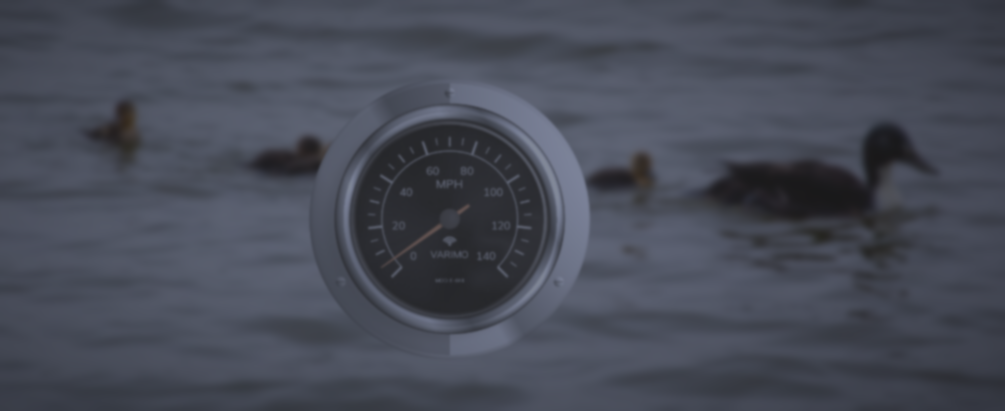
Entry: value=5 unit=mph
